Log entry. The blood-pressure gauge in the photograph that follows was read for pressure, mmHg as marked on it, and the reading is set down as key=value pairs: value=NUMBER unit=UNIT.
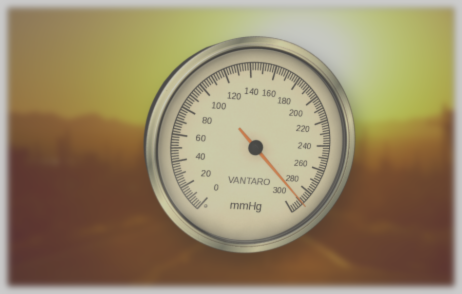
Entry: value=290 unit=mmHg
